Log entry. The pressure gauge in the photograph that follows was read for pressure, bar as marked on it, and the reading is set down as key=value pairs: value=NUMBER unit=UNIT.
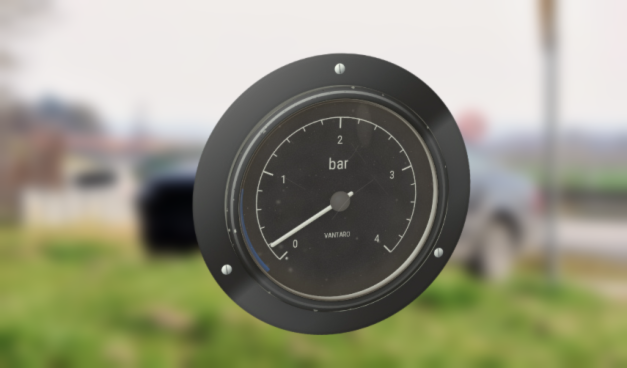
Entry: value=0.2 unit=bar
